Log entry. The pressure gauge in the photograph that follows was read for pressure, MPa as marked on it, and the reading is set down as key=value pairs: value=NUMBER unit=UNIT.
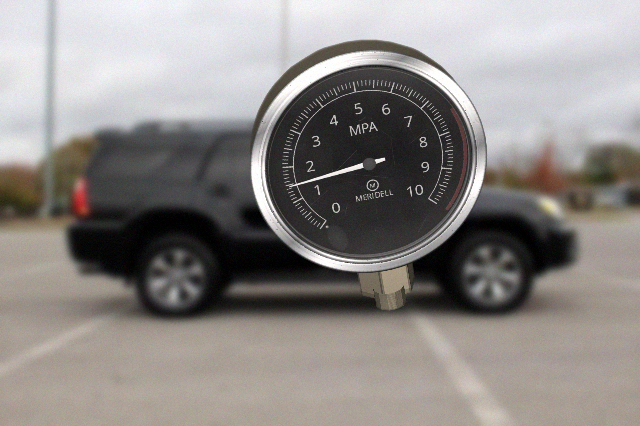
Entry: value=1.5 unit=MPa
